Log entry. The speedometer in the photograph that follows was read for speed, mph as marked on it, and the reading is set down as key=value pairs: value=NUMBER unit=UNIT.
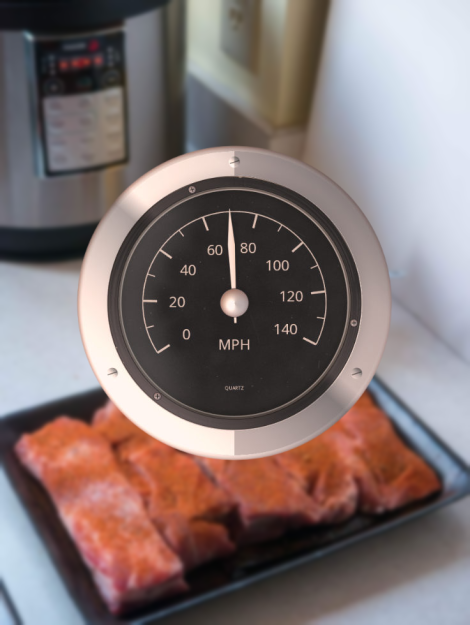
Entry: value=70 unit=mph
